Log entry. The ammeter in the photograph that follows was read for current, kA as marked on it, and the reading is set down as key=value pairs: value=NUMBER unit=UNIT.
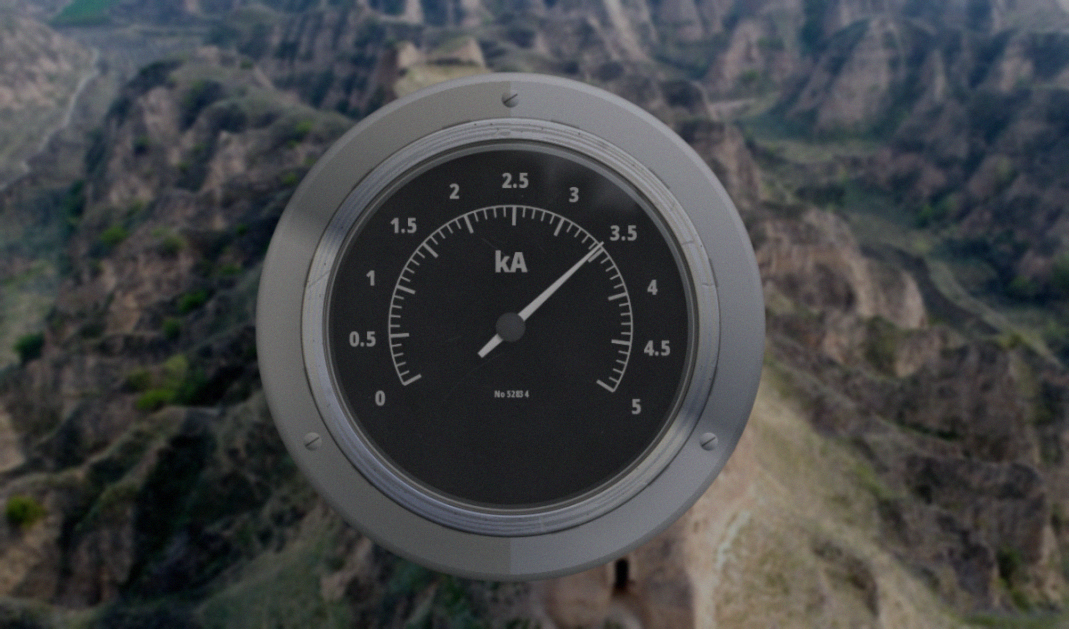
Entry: value=3.45 unit=kA
